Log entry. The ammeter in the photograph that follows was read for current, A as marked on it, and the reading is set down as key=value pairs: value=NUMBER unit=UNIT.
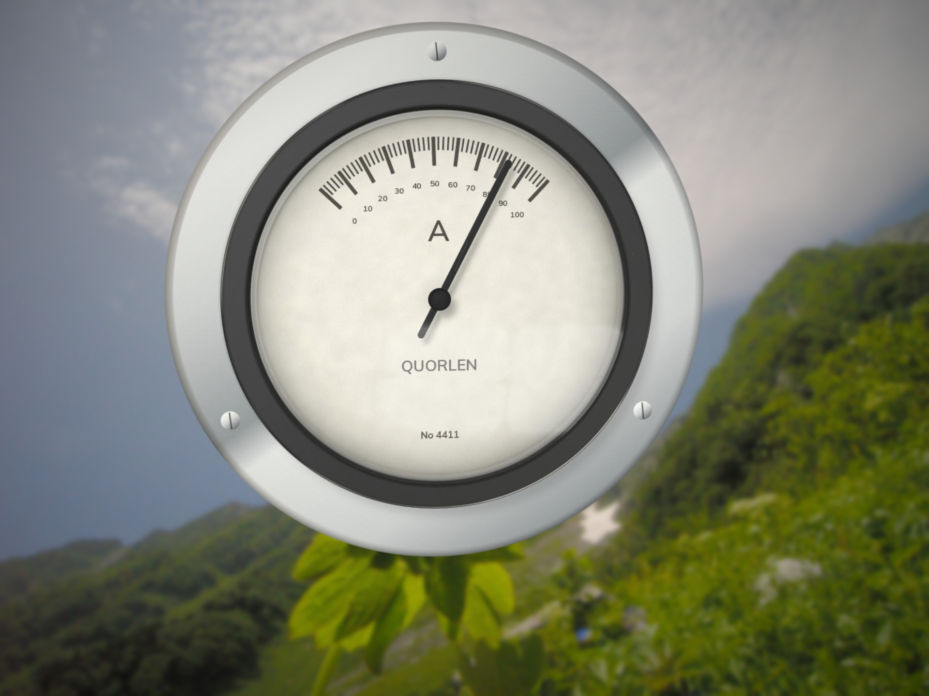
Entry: value=82 unit=A
